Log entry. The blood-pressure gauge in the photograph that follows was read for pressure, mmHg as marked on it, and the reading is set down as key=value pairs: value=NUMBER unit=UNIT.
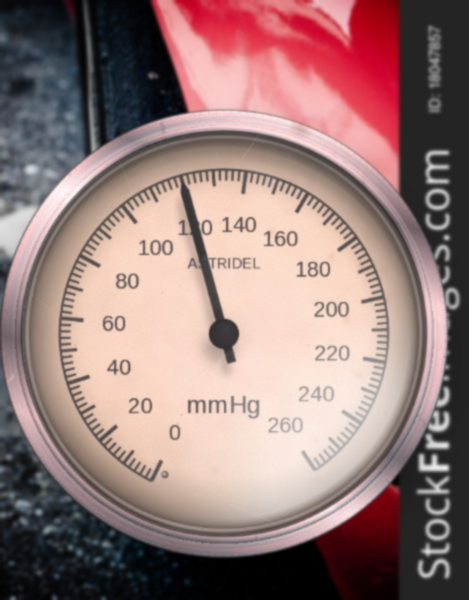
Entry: value=120 unit=mmHg
